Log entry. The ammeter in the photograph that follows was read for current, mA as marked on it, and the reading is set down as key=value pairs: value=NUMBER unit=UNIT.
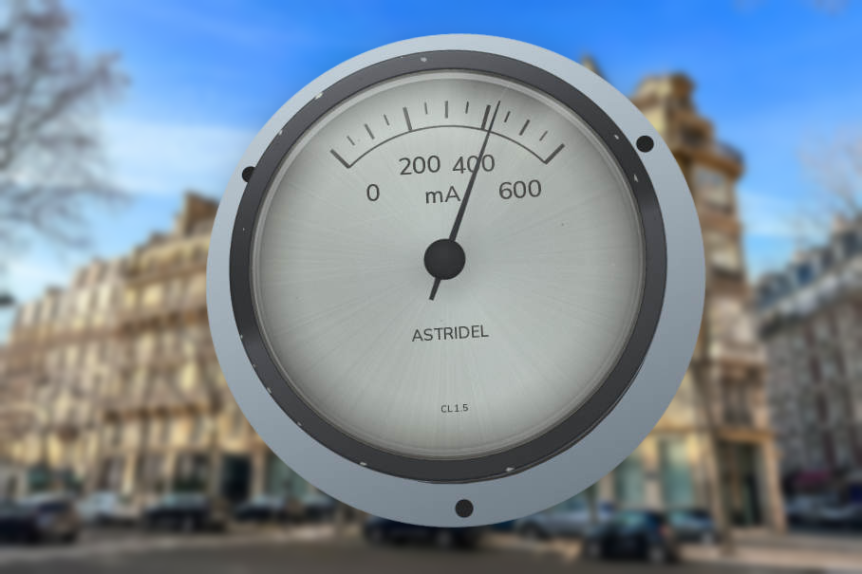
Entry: value=425 unit=mA
